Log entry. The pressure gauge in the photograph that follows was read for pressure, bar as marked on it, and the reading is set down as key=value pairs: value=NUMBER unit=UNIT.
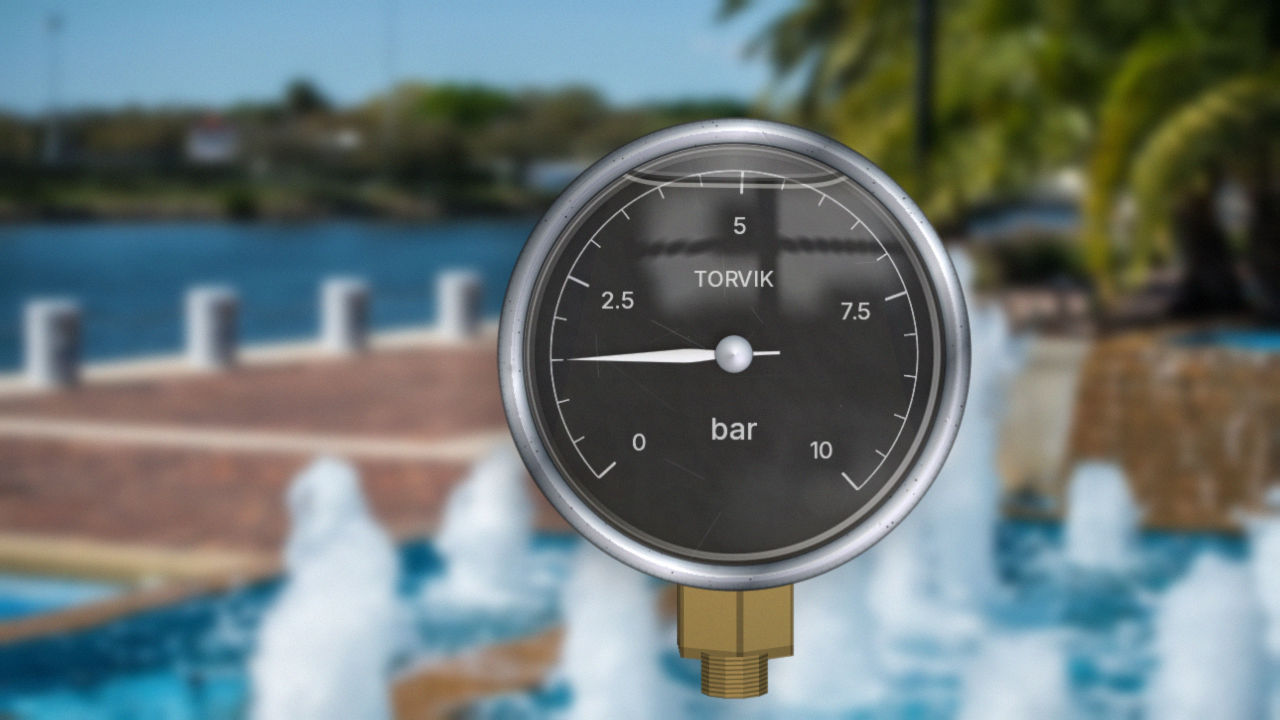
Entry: value=1.5 unit=bar
